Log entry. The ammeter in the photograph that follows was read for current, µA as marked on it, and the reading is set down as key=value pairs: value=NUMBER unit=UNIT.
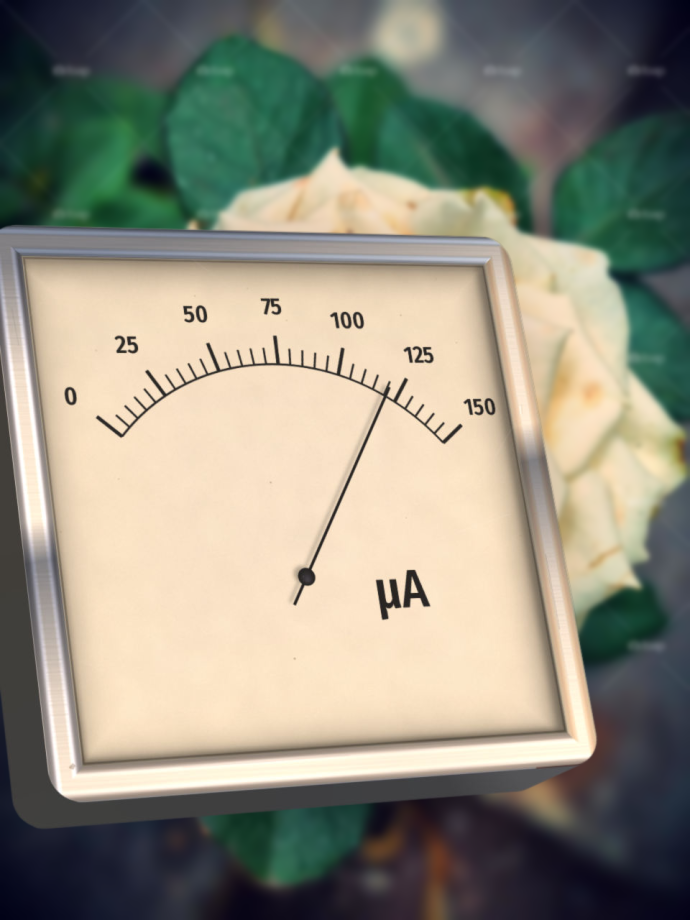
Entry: value=120 unit=µA
